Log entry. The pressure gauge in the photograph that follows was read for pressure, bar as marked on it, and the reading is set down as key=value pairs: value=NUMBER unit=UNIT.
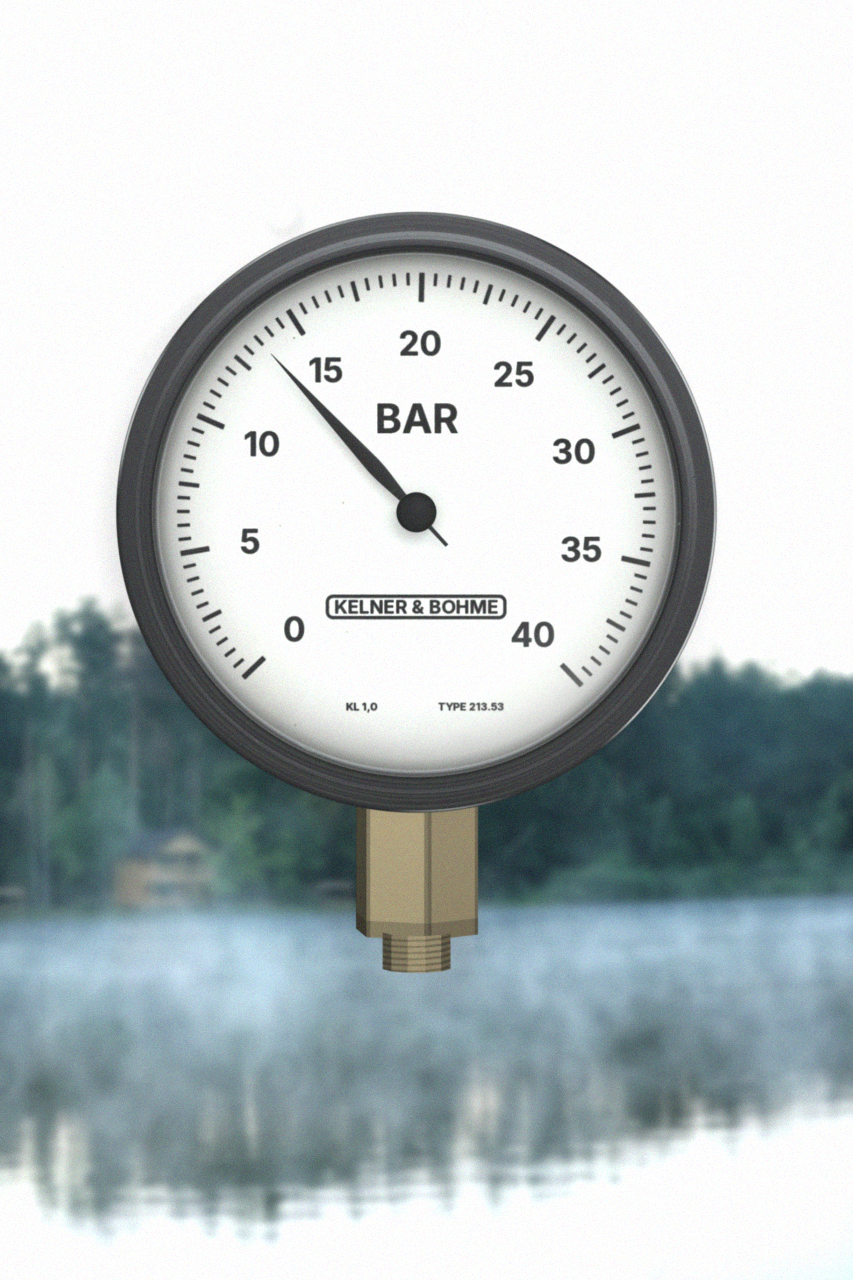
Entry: value=13.5 unit=bar
